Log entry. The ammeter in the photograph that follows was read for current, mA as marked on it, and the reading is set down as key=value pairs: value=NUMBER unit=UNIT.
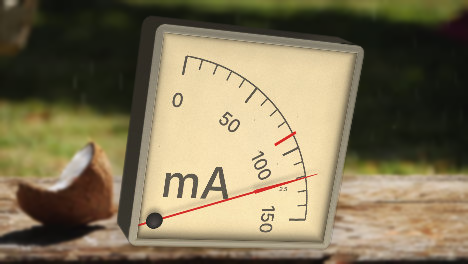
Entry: value=120 unit=mA
